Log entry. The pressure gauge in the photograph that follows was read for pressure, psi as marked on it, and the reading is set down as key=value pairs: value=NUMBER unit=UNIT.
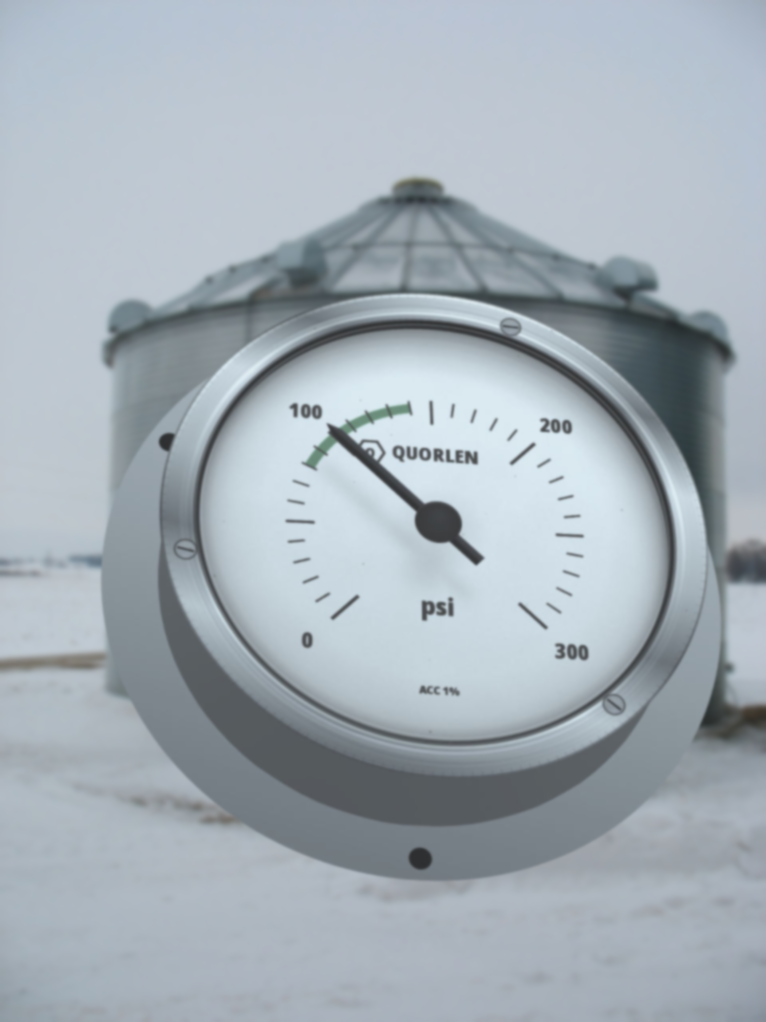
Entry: value=100 unit=psi
